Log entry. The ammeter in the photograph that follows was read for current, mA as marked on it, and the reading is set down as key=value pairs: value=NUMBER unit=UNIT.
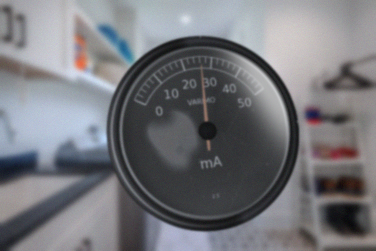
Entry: value=26 unit=mA
